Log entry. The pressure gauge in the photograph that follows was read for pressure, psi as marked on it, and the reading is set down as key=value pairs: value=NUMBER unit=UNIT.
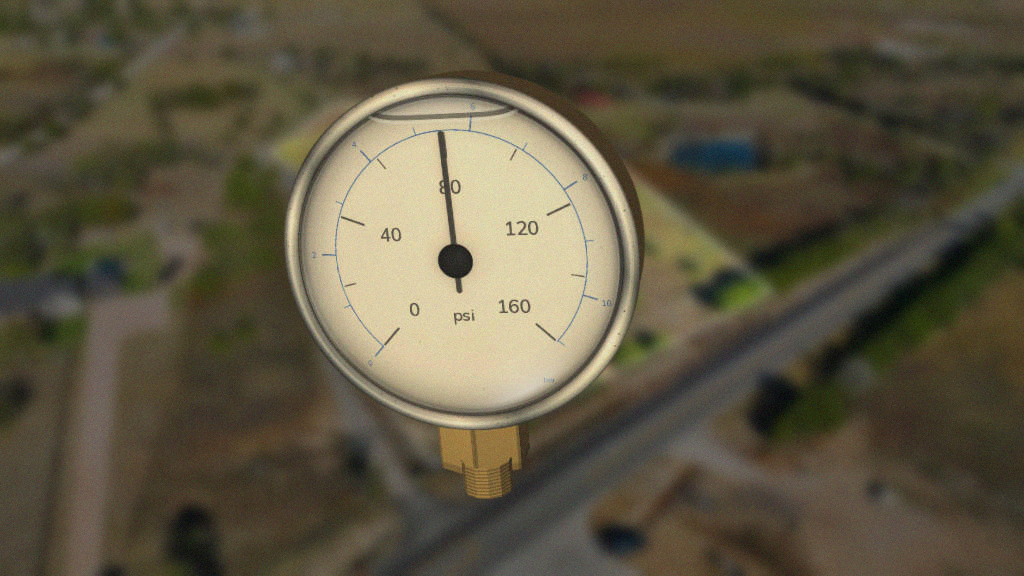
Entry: value=80 unit=psi
